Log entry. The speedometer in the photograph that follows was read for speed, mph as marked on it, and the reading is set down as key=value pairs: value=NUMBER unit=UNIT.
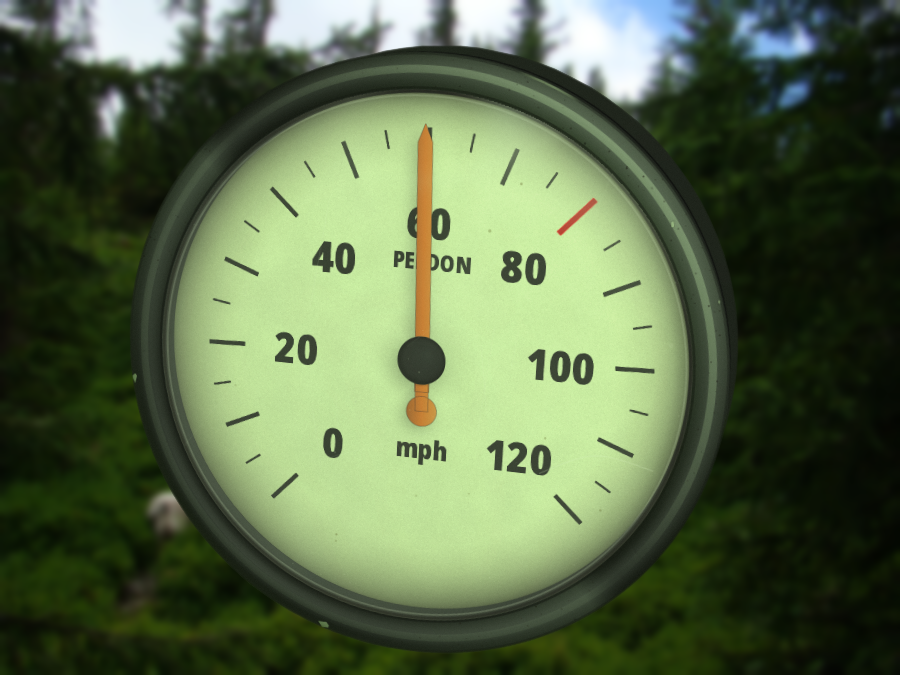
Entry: value=60 unit=mph
